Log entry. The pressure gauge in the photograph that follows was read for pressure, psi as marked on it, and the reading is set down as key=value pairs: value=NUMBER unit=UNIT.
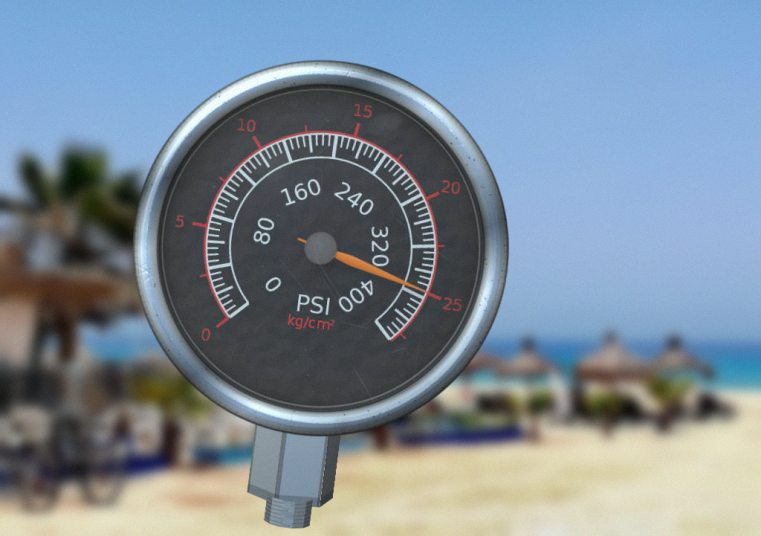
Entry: value=355 unit=psi
